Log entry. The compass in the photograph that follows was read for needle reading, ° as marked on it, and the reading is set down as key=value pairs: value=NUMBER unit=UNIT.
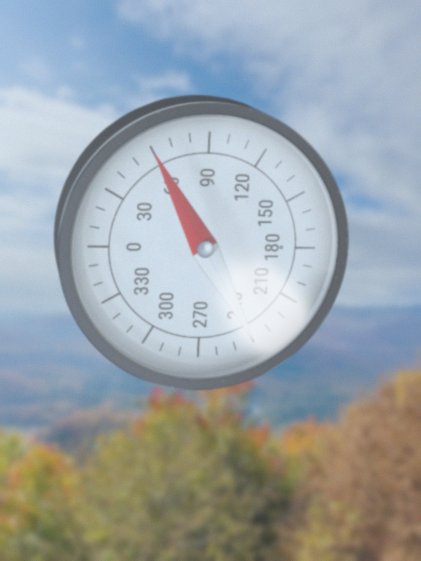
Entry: value=60 unit=°
